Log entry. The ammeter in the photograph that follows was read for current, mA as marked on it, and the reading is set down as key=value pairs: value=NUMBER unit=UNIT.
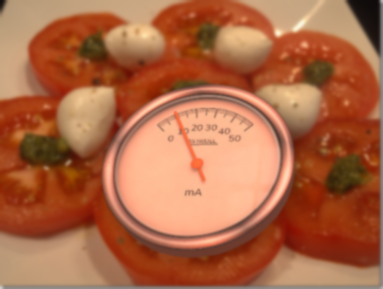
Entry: value=10 unit=mA
